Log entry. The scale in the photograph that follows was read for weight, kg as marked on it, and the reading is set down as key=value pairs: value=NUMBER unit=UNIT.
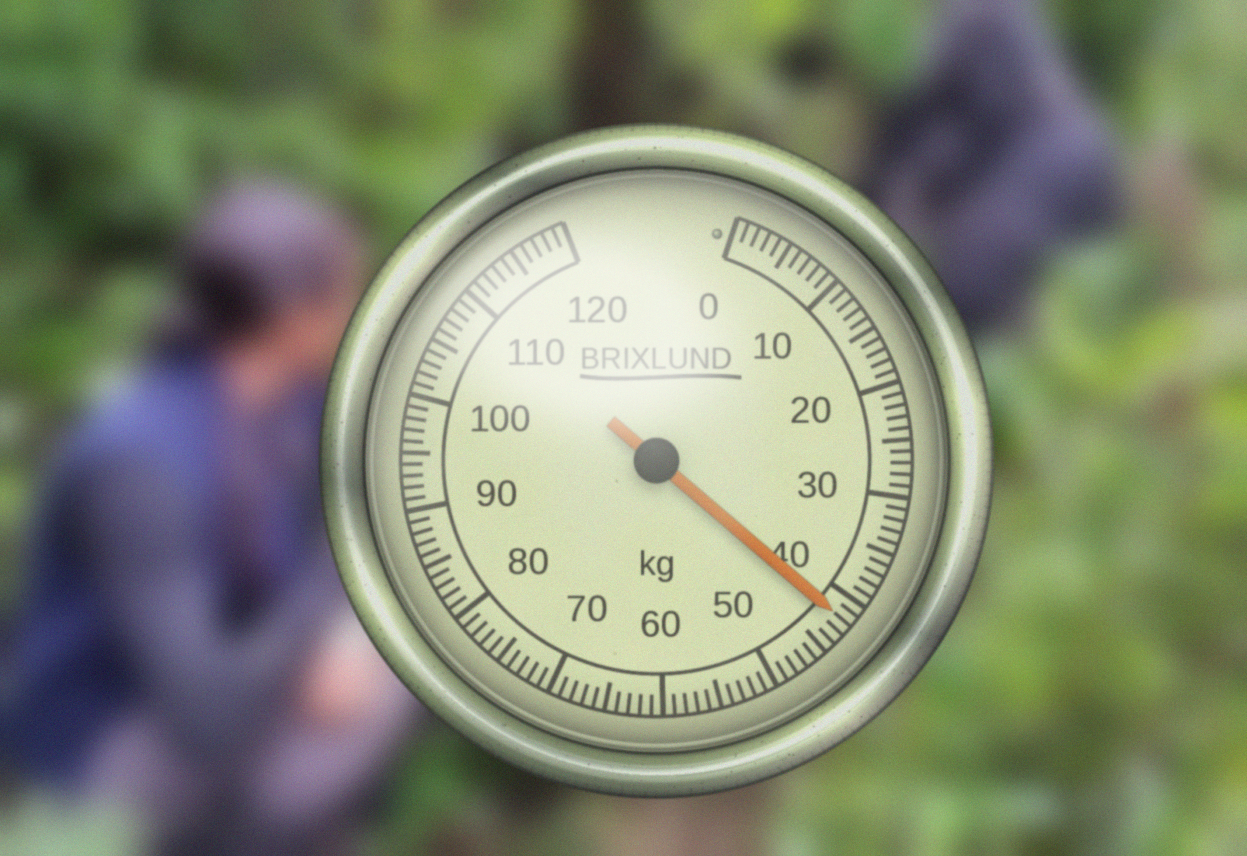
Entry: value=42 unit=kg
